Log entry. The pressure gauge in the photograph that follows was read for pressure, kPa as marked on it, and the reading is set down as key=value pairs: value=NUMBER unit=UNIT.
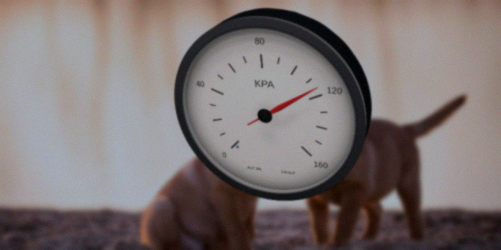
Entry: value=115 unit=kPa
